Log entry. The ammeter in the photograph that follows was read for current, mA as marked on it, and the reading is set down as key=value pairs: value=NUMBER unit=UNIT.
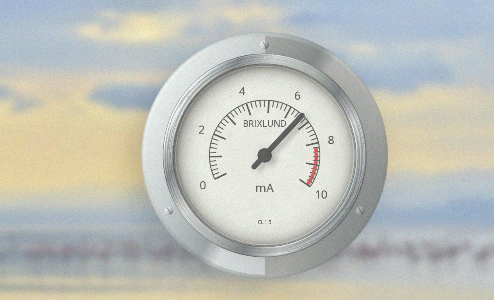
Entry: value=6.6 unit=mA
